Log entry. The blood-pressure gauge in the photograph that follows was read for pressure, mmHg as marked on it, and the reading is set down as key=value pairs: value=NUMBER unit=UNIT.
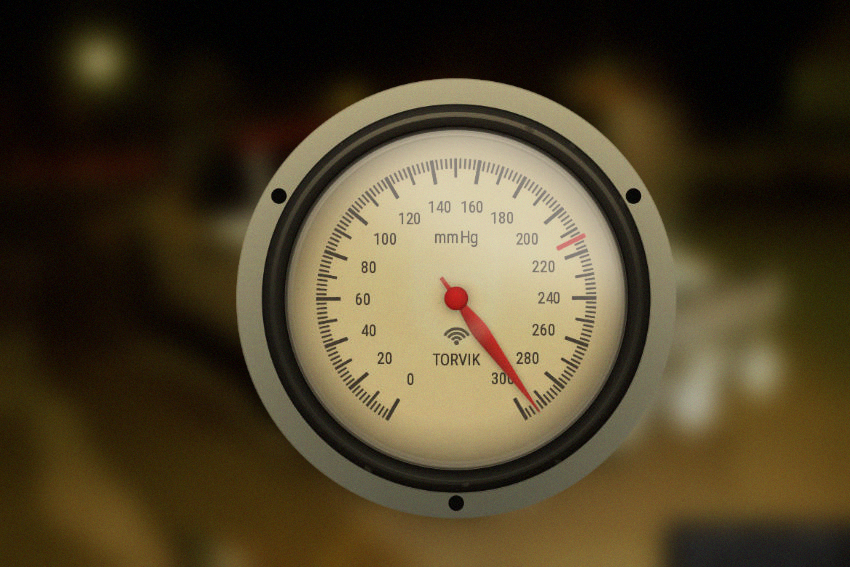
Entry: value=294 unit=mmHg
